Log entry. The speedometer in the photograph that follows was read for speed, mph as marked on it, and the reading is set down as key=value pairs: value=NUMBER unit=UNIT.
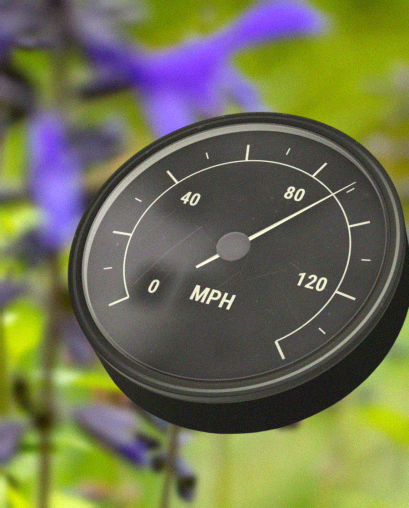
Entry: value=90 unit=mph
